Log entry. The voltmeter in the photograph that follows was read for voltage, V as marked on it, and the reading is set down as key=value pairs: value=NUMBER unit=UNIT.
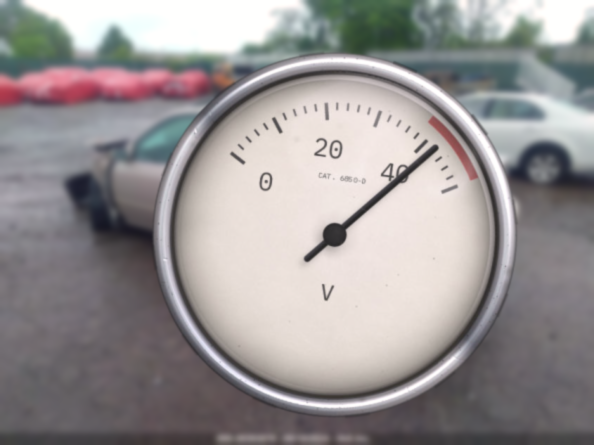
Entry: value=42 unit=V
